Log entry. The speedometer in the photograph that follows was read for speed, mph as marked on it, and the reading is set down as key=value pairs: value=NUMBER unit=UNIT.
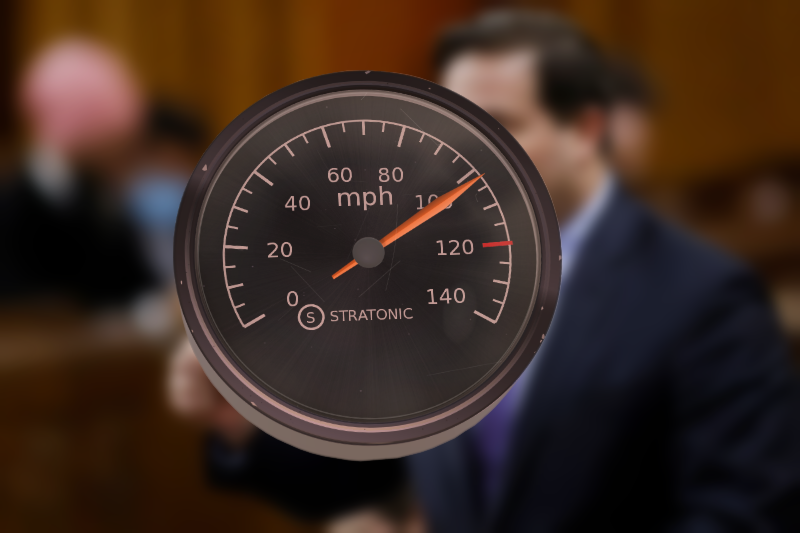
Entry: value=102.5 unit=mph
